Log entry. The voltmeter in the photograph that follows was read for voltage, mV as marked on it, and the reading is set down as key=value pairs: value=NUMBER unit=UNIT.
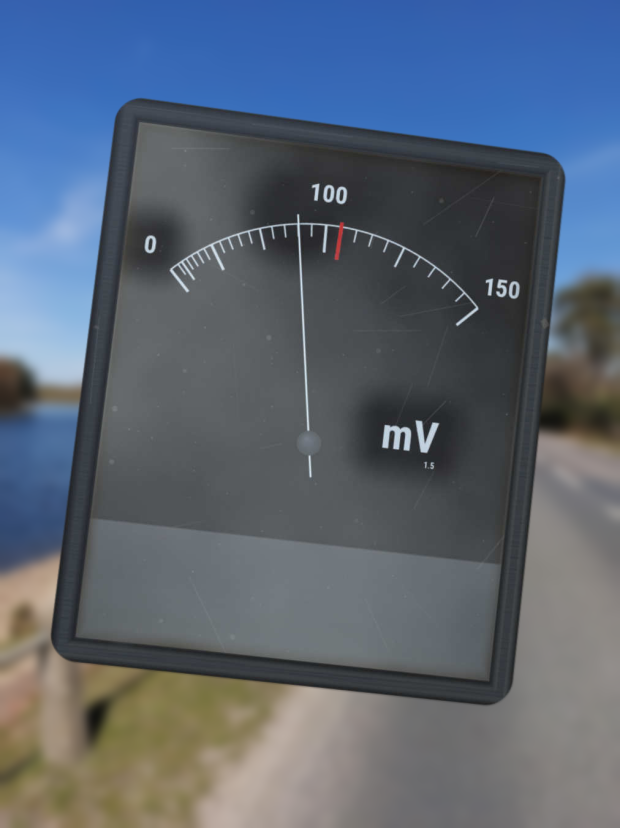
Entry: value=90 unit=mV
